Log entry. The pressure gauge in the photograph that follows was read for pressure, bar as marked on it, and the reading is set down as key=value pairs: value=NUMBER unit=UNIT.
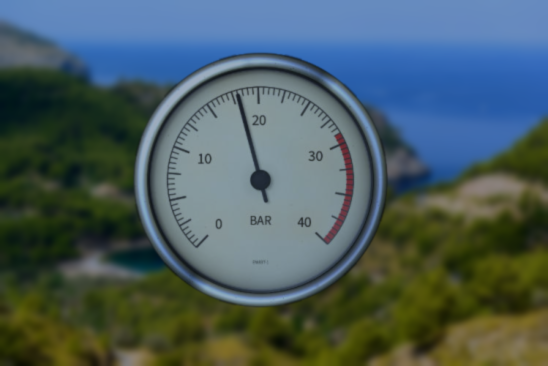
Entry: value=18 unit=bar
